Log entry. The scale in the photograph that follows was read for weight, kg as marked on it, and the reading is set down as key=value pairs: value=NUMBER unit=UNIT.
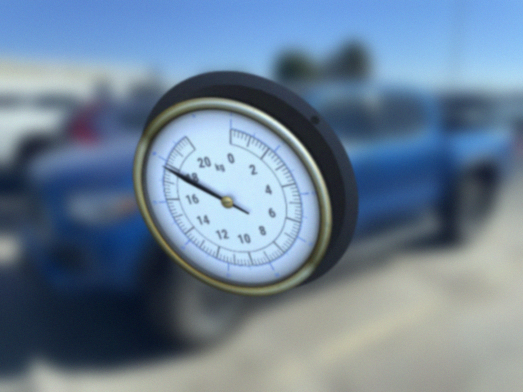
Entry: value=18 unit=kg
